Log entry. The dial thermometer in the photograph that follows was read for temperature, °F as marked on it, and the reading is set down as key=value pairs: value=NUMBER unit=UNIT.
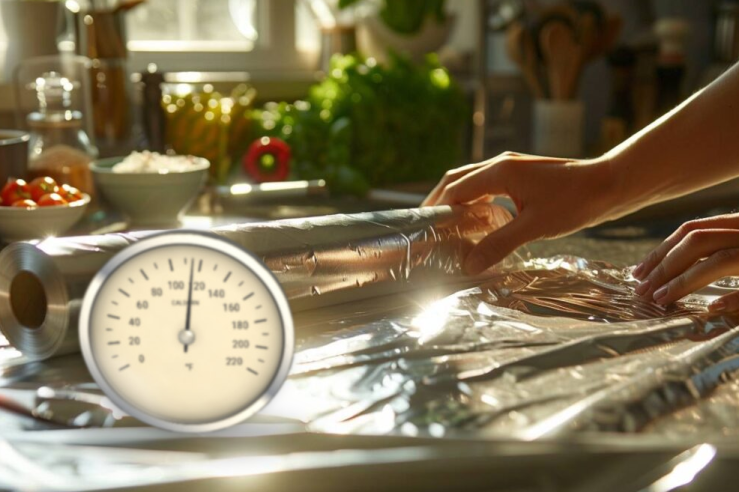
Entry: value=115 unit=°F
